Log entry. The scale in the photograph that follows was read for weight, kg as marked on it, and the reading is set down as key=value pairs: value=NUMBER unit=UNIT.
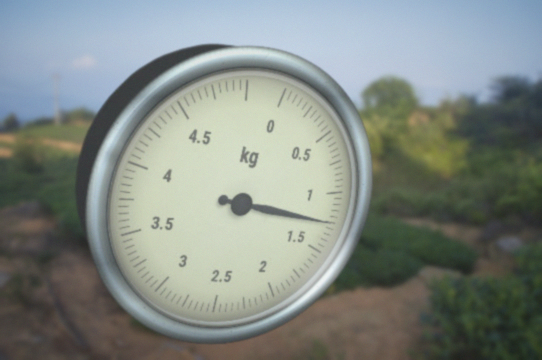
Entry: value=1.25 unit=kg
